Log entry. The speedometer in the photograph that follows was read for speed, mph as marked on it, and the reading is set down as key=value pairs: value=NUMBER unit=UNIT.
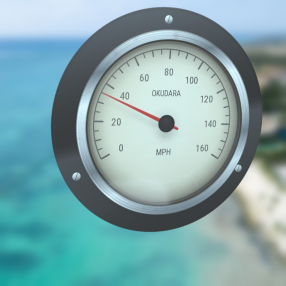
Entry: value=35 unit=mph
